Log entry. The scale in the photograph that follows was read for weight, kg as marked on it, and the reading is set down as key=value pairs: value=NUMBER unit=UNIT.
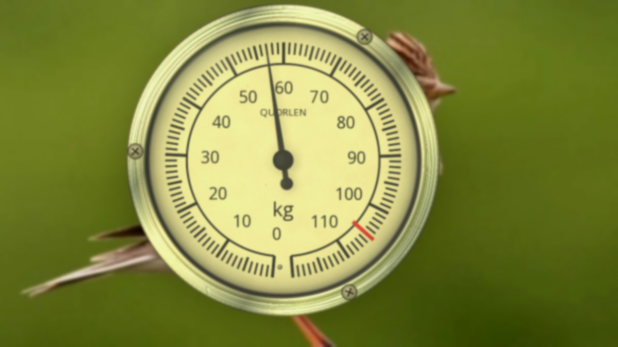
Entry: value=57 unit=kg
